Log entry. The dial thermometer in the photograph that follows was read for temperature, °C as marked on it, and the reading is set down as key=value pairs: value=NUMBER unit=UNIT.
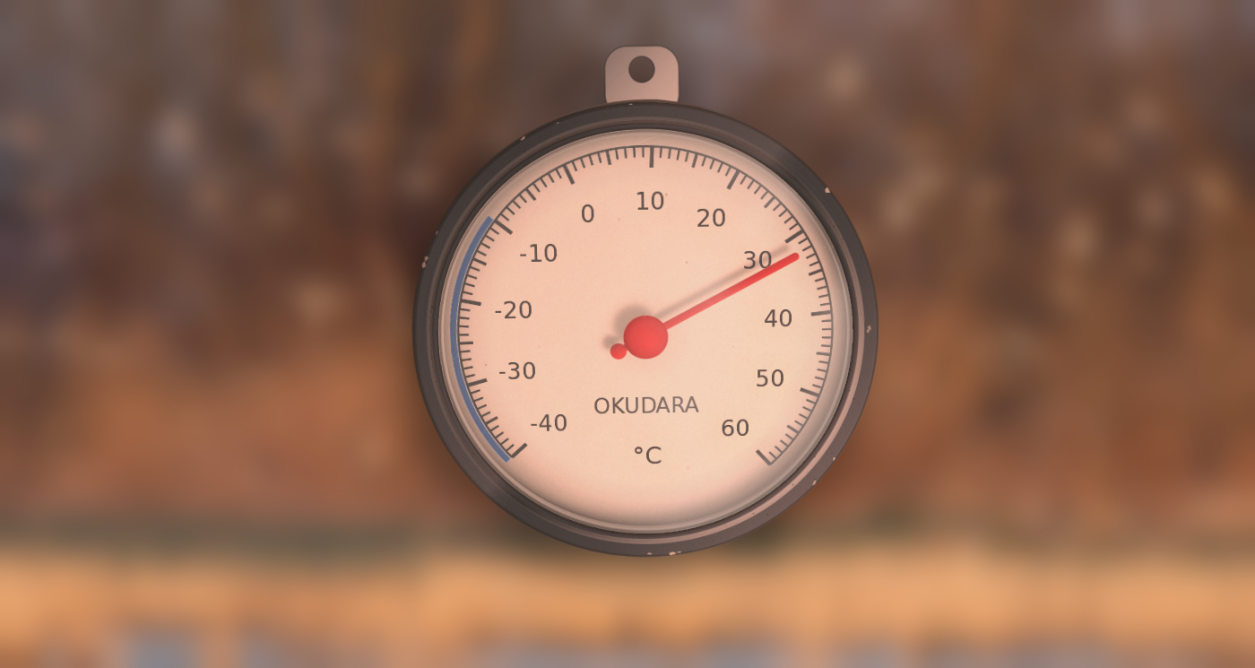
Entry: value=32 unit=°C
